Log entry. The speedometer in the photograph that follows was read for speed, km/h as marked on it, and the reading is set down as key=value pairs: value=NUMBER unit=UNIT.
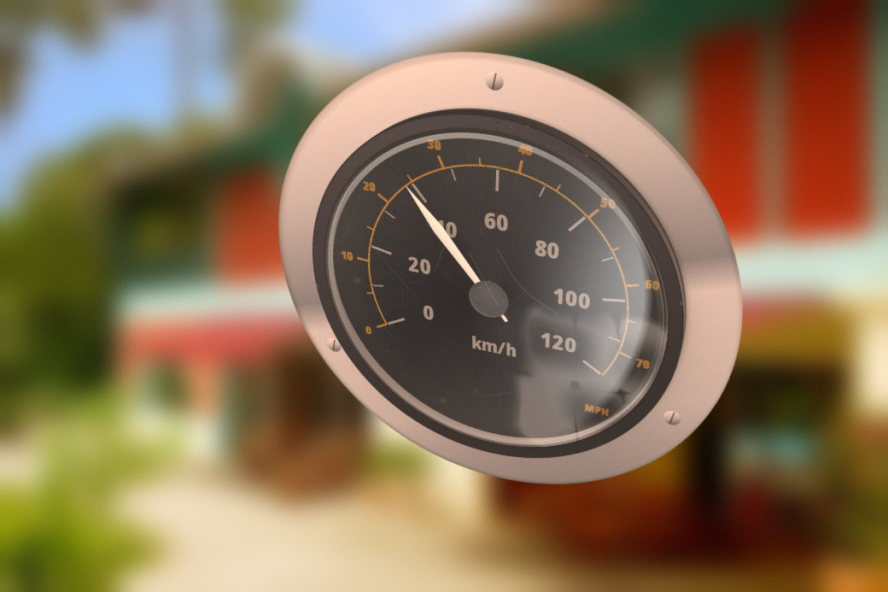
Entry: value=40 unit=km/h
